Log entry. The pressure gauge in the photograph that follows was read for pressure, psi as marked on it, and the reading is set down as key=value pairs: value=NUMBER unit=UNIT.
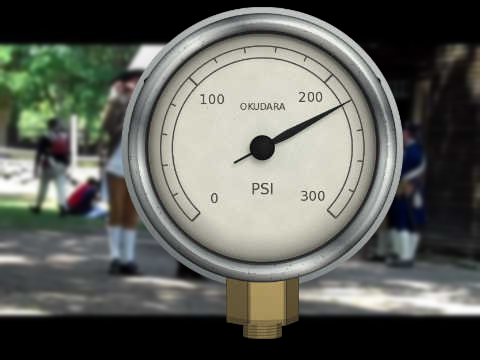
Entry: value=220 unit=psi
